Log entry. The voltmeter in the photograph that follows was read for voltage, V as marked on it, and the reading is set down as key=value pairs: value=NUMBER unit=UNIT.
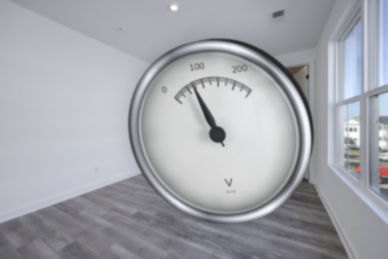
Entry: value=75 unit=V
